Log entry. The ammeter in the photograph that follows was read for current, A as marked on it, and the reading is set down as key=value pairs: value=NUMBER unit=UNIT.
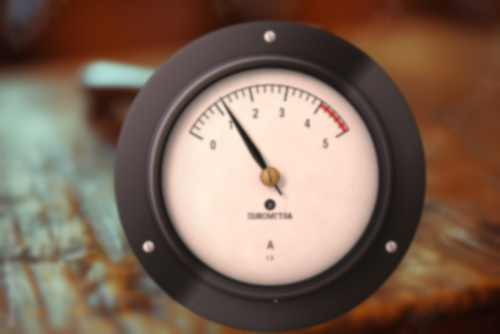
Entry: value=1.2 unit=A
